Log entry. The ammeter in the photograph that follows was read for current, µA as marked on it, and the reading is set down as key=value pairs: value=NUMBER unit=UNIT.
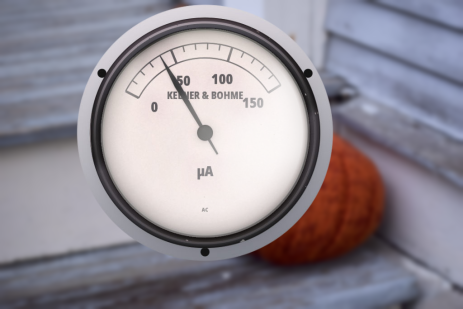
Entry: value=40 unit=µA
